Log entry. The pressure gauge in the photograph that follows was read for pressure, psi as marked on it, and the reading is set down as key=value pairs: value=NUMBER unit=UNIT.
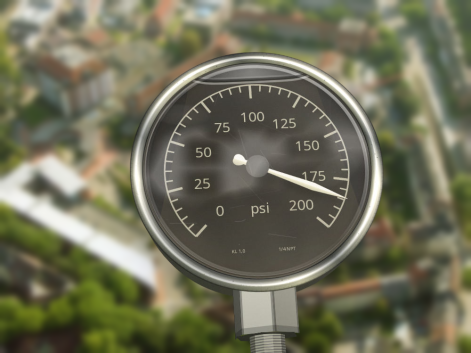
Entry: value=185 unit=psi
